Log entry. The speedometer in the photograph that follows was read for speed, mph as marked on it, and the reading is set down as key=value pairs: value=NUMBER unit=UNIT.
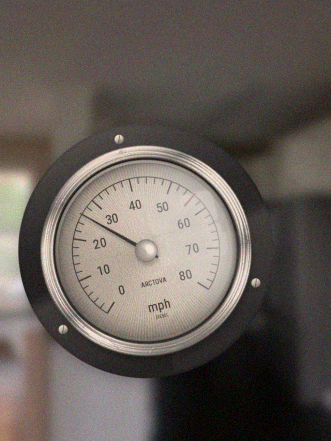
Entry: value=26 unit=mph
